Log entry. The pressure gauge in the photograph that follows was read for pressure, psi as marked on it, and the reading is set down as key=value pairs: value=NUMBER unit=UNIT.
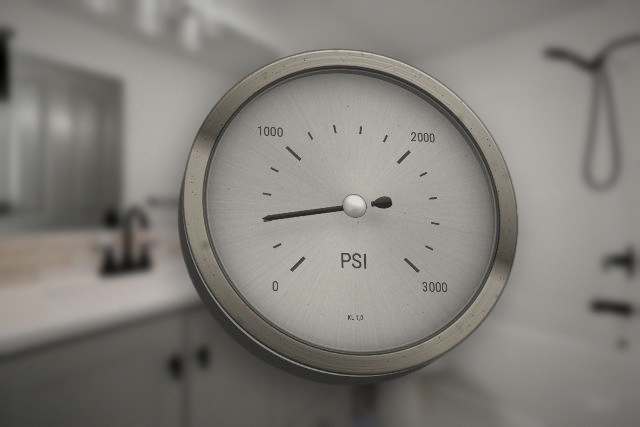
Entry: value=400 unit=psi
